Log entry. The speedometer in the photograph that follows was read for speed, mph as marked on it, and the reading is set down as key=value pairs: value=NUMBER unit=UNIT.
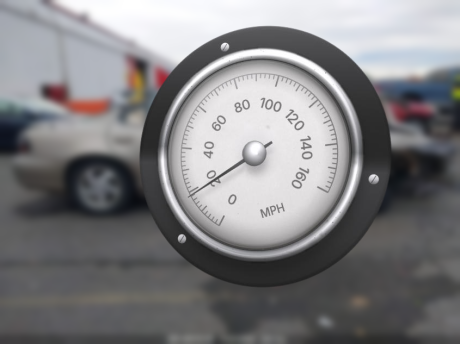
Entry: value=18 unit=mph
